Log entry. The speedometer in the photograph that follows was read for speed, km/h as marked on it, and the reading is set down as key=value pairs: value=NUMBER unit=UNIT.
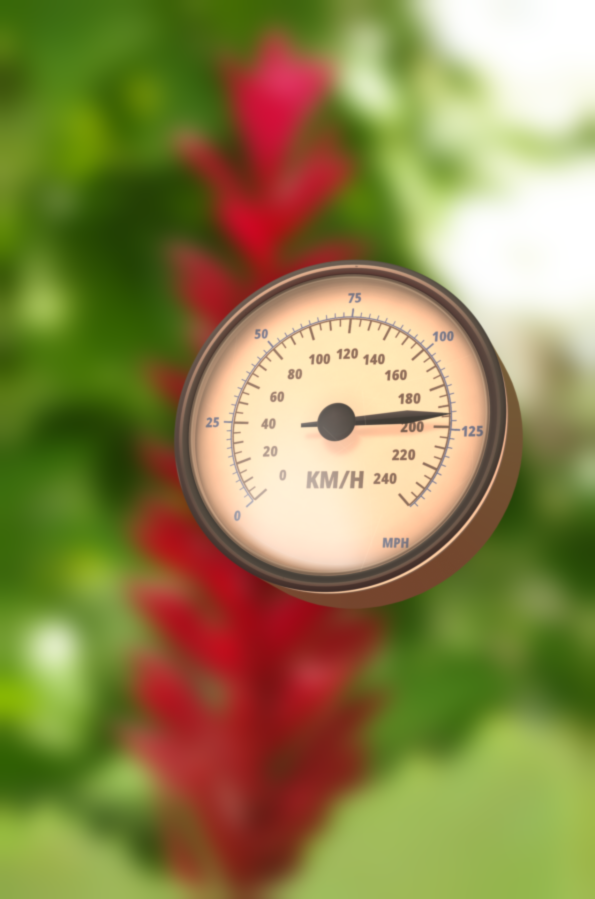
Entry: value=195 unit=km/h
